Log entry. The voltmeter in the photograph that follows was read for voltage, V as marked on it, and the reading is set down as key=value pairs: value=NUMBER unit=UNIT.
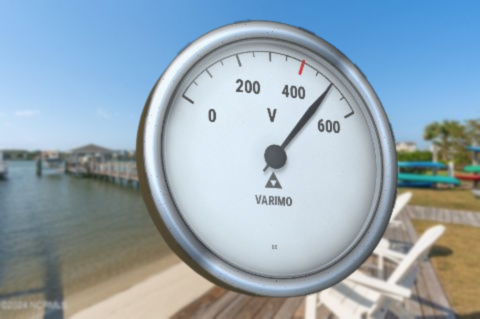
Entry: value=500 unit=V
